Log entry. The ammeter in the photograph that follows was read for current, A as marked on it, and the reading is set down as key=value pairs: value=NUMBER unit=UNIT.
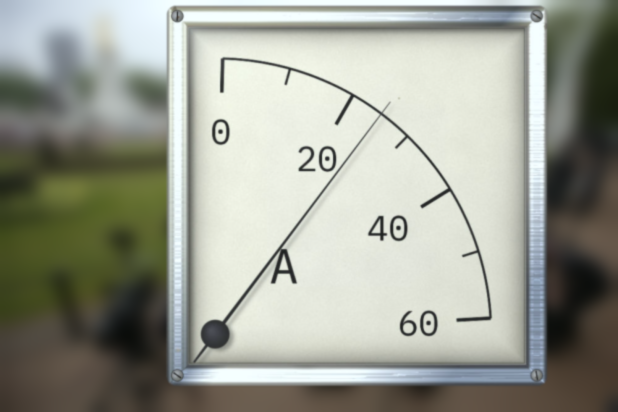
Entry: value=25 unit=A
